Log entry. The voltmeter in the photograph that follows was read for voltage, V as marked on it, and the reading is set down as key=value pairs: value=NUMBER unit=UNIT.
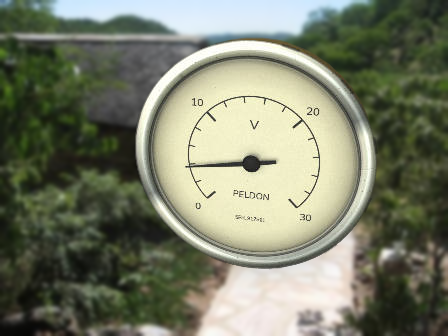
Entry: value=4 unit=V
